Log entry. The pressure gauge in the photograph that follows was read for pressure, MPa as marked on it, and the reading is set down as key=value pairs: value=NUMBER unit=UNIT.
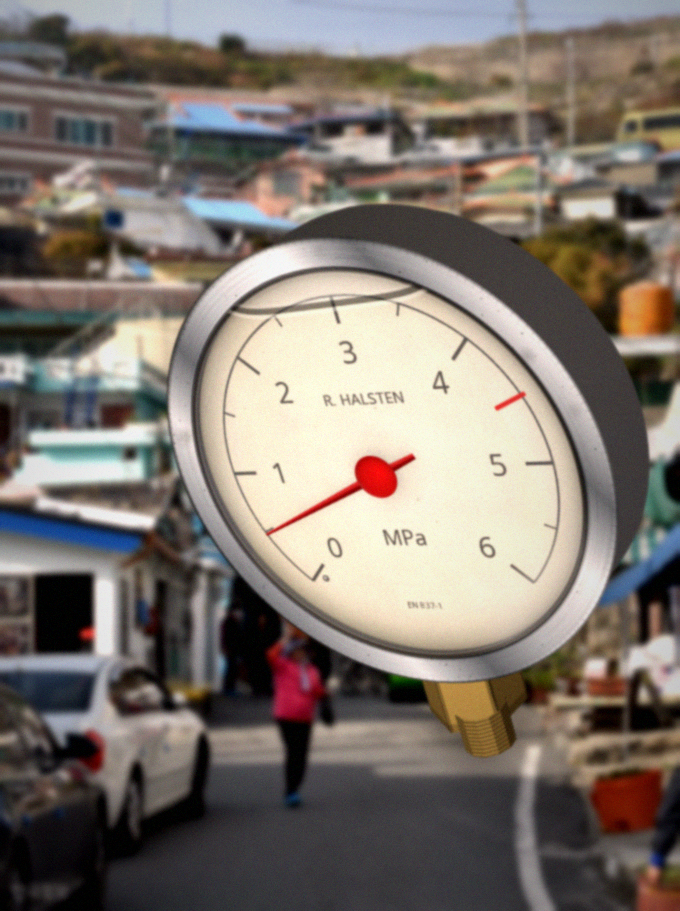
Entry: value=0.5 unit=MPa
